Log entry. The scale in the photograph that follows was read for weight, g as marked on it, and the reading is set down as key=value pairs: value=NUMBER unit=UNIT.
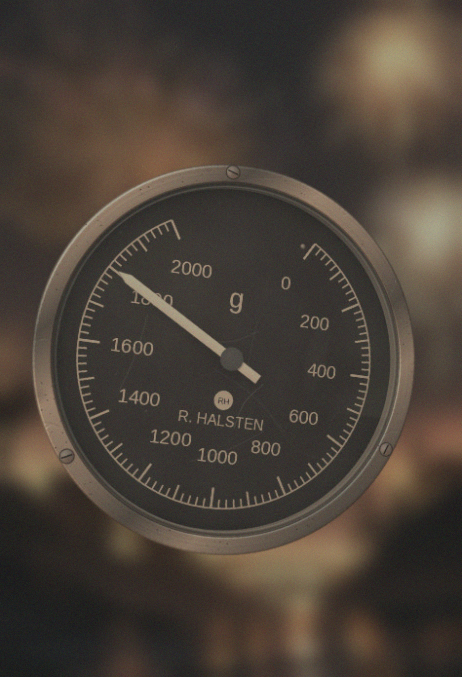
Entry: value=1800 unit=g
